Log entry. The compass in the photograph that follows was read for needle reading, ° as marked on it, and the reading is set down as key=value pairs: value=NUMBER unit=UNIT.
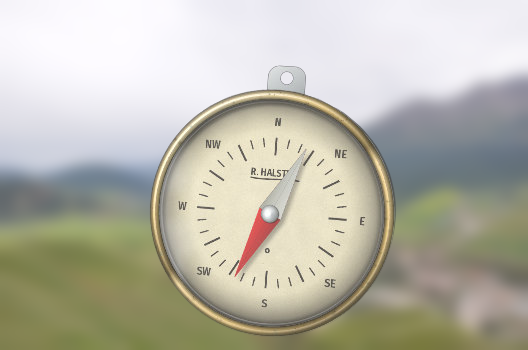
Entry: value=205 unit=°
